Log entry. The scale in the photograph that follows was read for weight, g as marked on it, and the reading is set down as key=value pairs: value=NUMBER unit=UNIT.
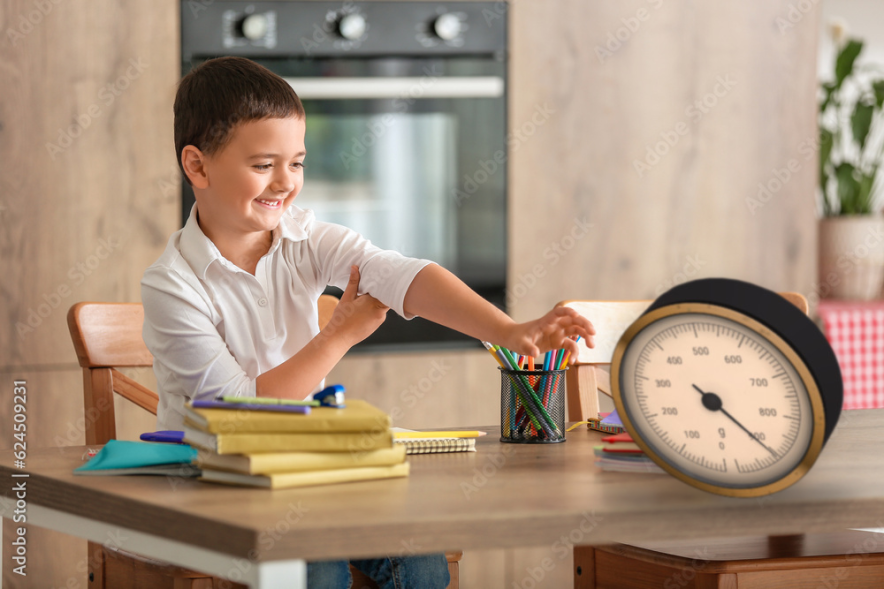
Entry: value=900 unit=g
